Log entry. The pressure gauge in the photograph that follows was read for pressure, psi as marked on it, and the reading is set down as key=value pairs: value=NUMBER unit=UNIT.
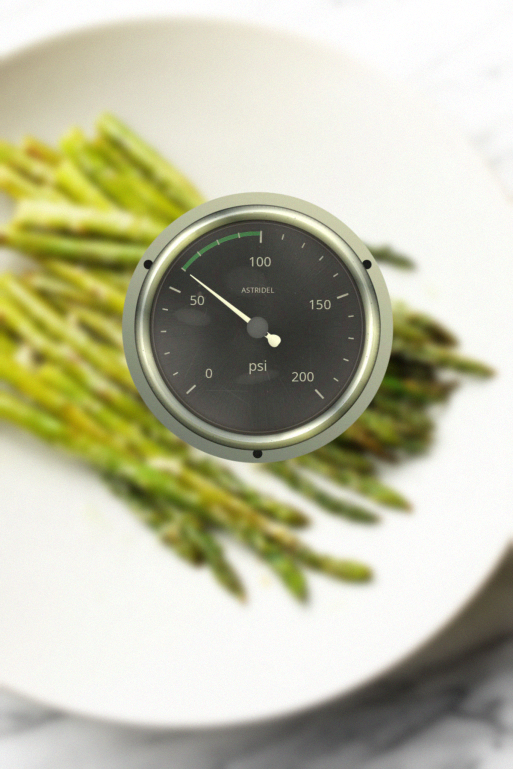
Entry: value=60 unit=psi
